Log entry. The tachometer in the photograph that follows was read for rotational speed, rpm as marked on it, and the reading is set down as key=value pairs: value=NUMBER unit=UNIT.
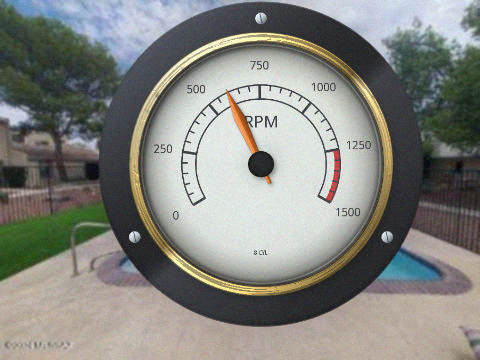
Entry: value=600 unit=rpm
